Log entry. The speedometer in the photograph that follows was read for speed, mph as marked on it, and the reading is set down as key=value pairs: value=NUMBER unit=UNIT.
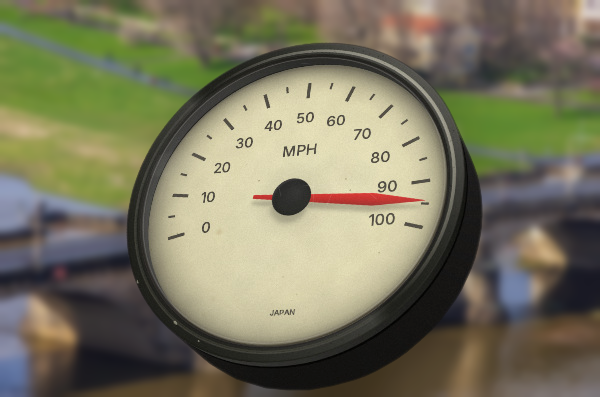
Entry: value=95 unit=mph
